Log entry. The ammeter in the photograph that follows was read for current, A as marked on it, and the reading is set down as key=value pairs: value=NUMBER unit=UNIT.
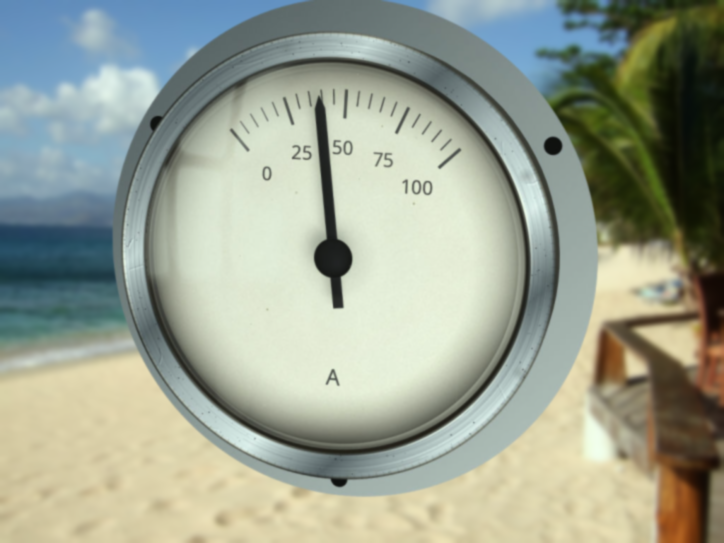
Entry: value=40 unit=A
